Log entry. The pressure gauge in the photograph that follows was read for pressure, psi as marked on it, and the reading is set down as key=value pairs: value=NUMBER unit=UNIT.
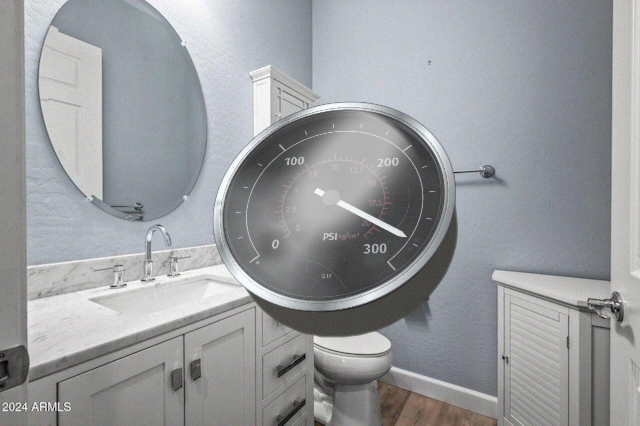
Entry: value=280 unit=psi
